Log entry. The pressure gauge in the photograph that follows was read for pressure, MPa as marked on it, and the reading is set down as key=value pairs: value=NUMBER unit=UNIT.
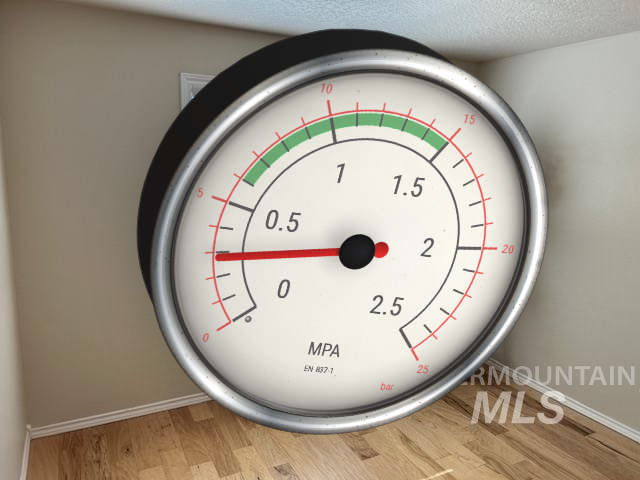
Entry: value=0.3 unit=MPa
